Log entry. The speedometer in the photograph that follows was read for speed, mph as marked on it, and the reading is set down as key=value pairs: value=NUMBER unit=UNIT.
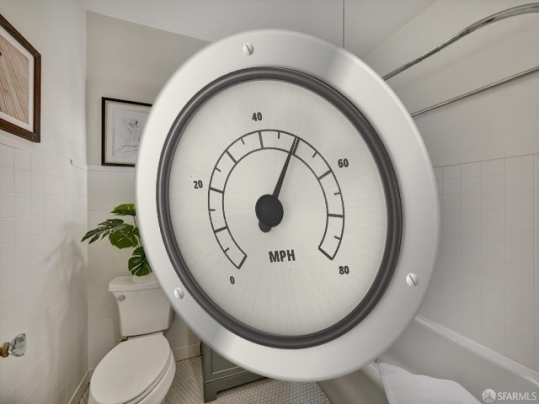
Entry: value=50 unit=mph
